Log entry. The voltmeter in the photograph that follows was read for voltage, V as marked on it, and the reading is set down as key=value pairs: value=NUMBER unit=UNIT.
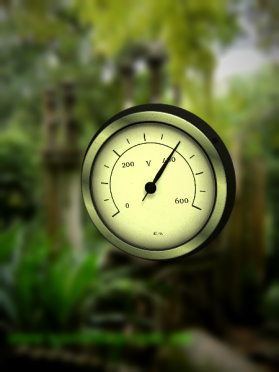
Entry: value=400 unit=V
